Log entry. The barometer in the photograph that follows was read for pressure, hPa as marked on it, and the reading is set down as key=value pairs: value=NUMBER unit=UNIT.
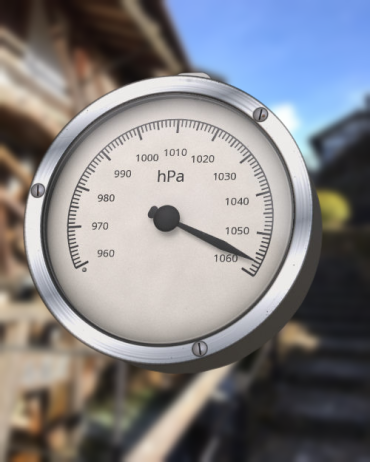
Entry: value=1057 unit=hPa
